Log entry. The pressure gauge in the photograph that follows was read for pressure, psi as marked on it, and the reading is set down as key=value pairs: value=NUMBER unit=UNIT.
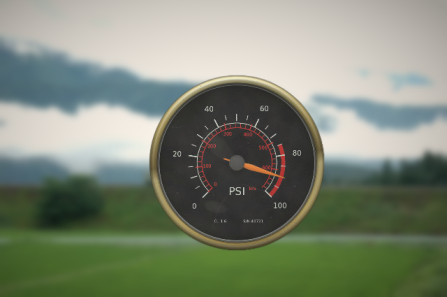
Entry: value=90 unit=psi
